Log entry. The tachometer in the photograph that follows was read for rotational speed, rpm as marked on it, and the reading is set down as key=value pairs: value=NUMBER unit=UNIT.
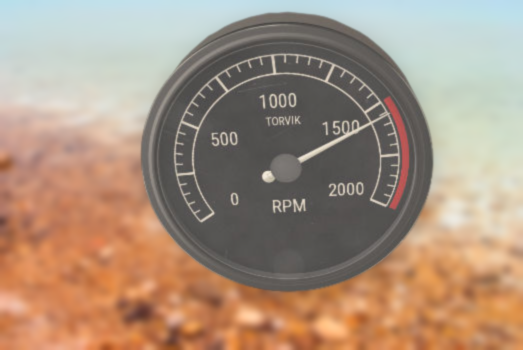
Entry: value=1550 unit=rpm
